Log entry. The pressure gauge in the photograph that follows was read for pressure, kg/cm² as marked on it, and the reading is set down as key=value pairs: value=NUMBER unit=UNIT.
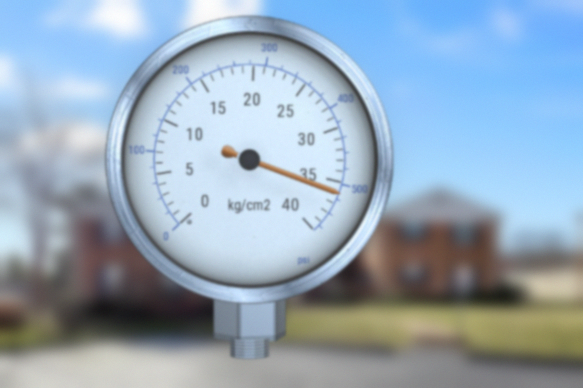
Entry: value=36 unit=kg/cm²
